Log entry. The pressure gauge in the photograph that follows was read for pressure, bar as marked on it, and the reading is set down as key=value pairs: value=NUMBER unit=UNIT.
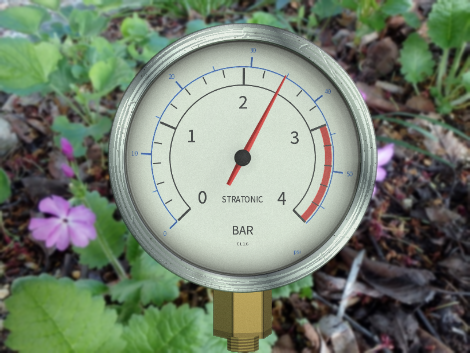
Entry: value=2.4 unit=bar
